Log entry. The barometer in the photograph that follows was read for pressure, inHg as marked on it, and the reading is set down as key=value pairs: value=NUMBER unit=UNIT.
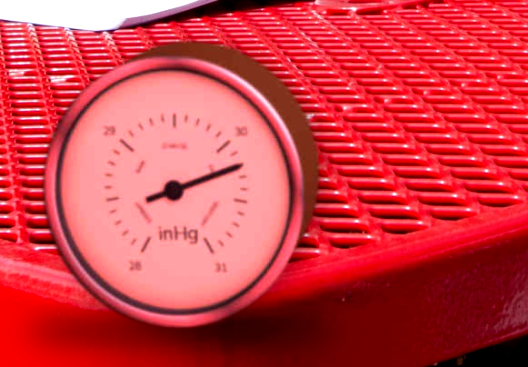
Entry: value=30.2 unit=inHg
